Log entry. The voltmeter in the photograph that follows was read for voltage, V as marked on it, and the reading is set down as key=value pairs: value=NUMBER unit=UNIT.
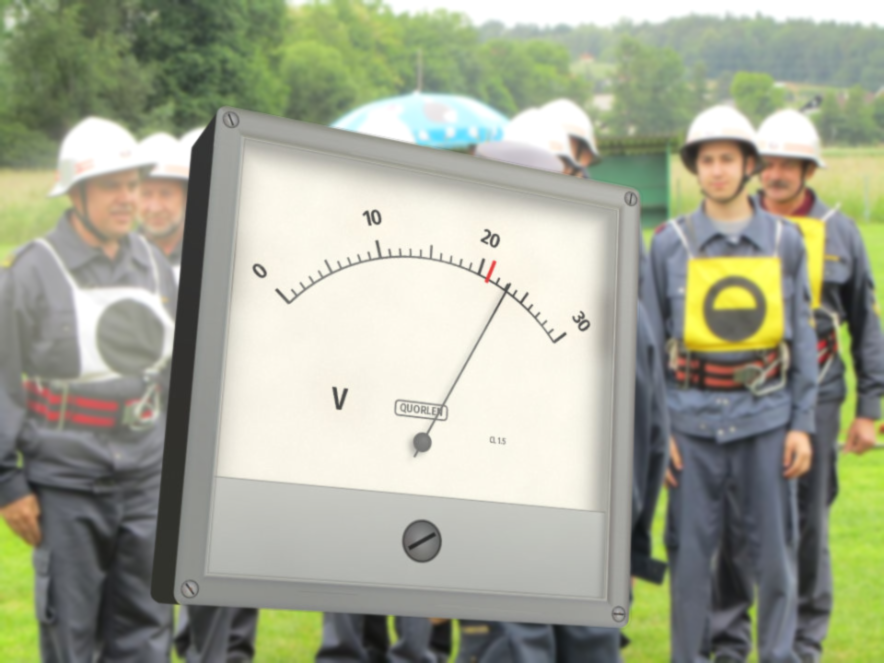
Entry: value=23 unit=V
